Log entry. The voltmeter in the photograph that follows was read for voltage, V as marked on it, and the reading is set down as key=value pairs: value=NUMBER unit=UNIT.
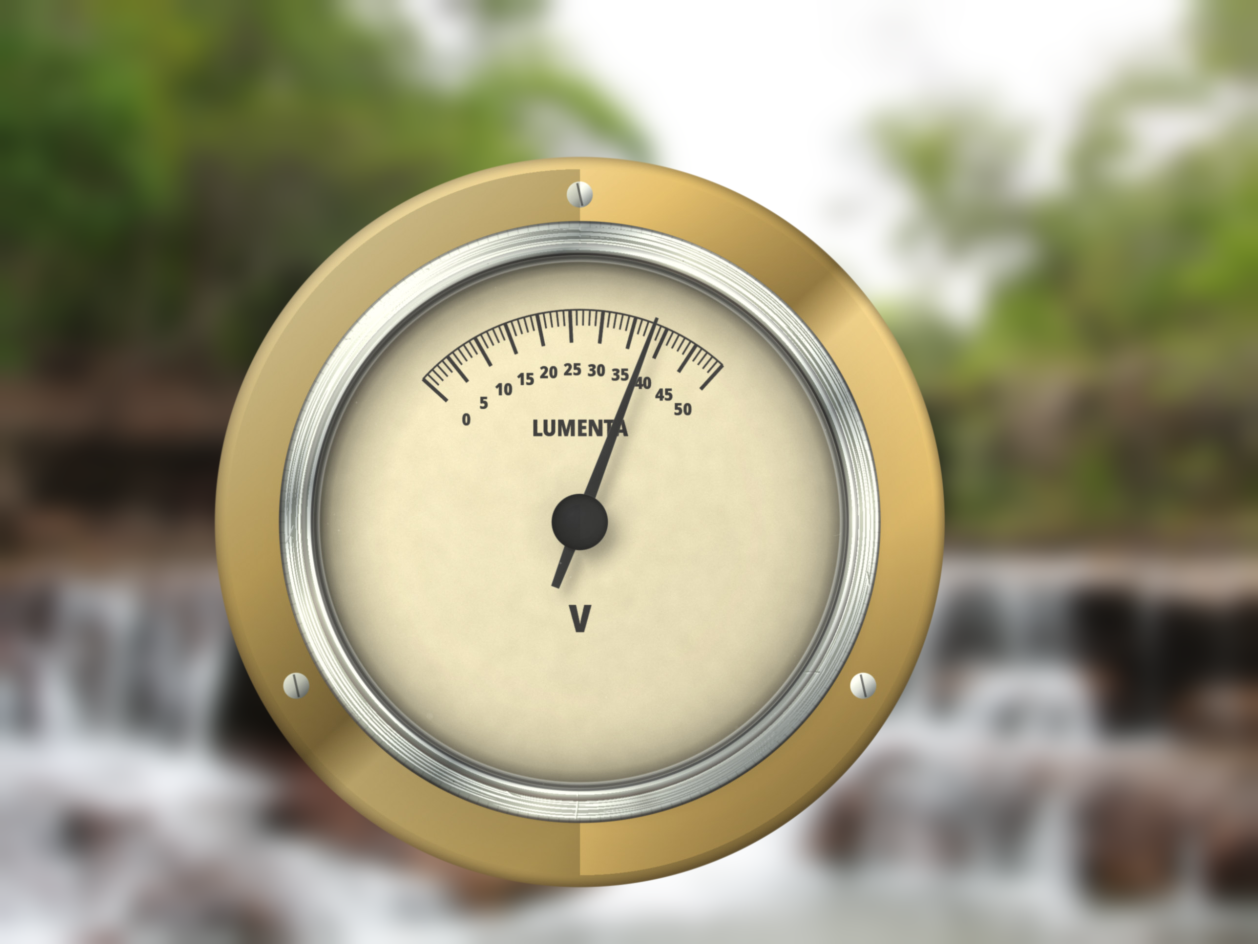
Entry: value=38 unit=V
